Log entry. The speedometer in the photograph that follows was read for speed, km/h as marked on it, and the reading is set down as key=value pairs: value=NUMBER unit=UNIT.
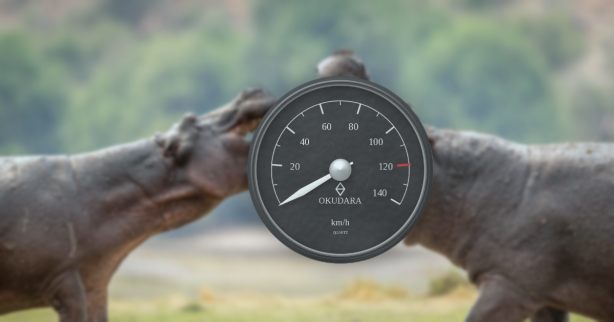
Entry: value=0 unit=km/h
